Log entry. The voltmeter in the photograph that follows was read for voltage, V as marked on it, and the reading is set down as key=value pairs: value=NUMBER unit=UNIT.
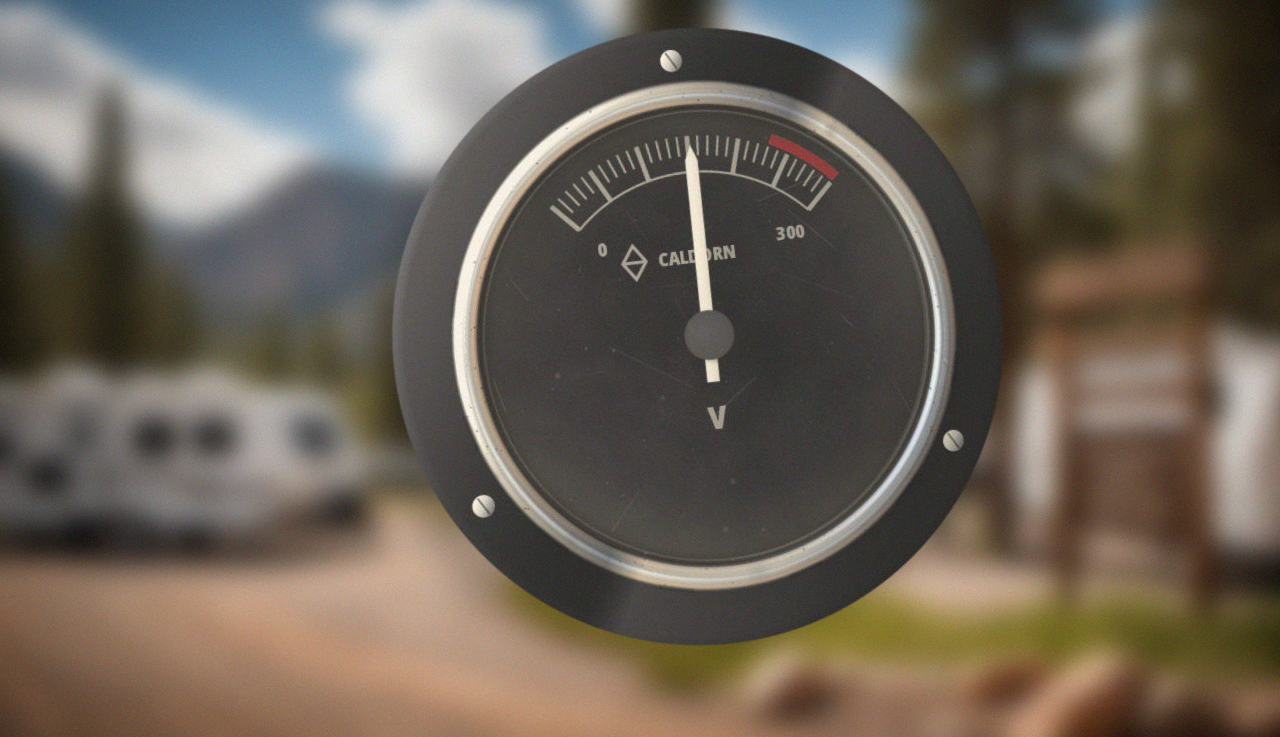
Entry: value=150 unit=V
